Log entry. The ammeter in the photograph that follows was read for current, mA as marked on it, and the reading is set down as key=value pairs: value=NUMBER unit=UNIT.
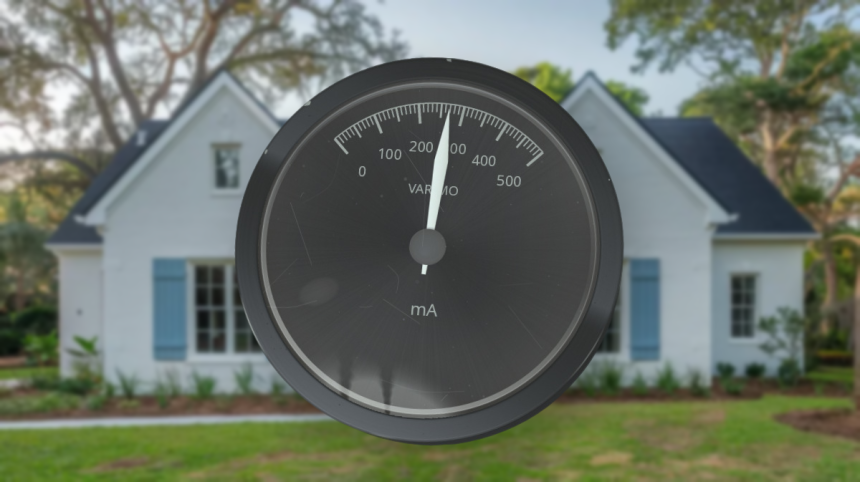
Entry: value=270 unit=mA
